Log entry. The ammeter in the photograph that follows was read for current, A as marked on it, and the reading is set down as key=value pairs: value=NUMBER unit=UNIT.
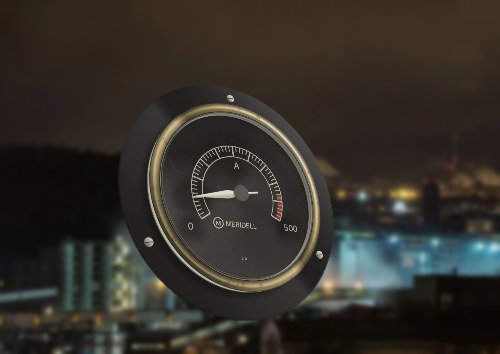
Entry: value=50 unit=A
